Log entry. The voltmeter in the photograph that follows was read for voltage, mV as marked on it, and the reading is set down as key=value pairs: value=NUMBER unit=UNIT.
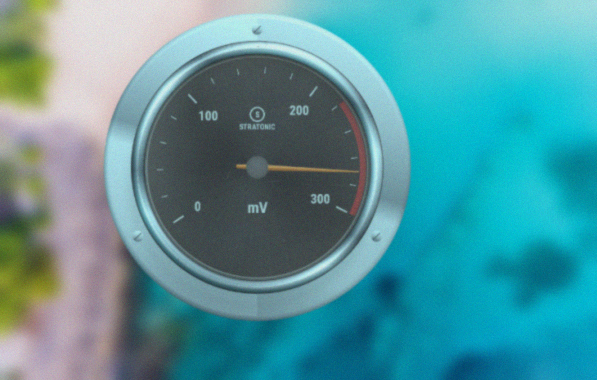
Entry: value=270 unit=mV
